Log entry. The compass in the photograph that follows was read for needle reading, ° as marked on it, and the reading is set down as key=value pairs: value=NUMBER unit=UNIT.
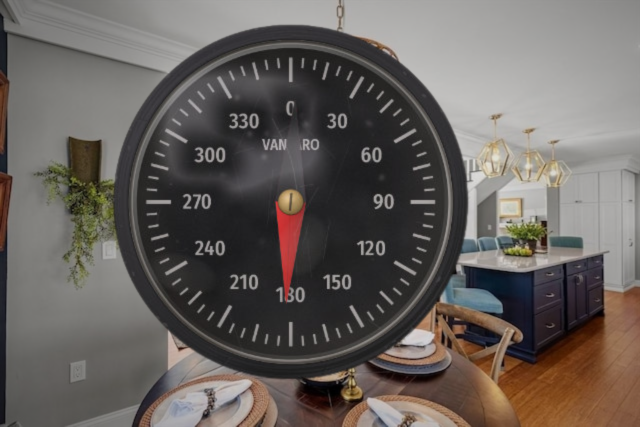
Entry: value=182.5 unit=°
